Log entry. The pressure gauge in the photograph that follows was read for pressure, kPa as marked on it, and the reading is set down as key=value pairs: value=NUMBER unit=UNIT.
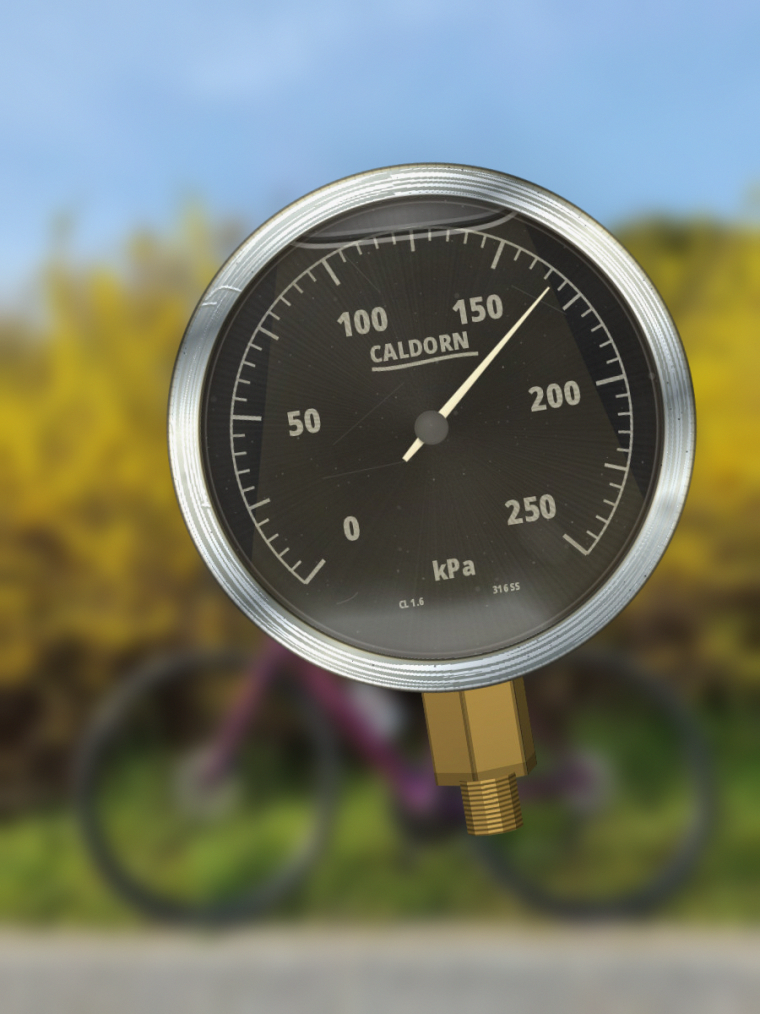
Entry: value=167.5 unit=kPa
